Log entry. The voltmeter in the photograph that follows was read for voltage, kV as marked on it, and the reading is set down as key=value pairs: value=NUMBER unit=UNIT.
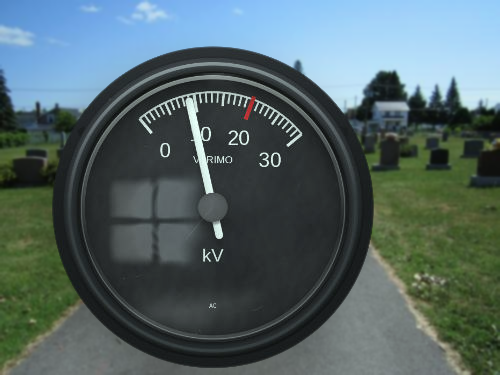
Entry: value=9 unit=kV
